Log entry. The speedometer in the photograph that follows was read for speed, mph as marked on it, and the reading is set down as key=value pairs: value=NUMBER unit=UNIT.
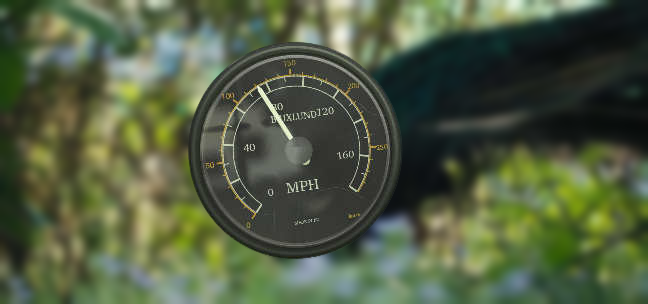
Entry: value=75 unit=mph
